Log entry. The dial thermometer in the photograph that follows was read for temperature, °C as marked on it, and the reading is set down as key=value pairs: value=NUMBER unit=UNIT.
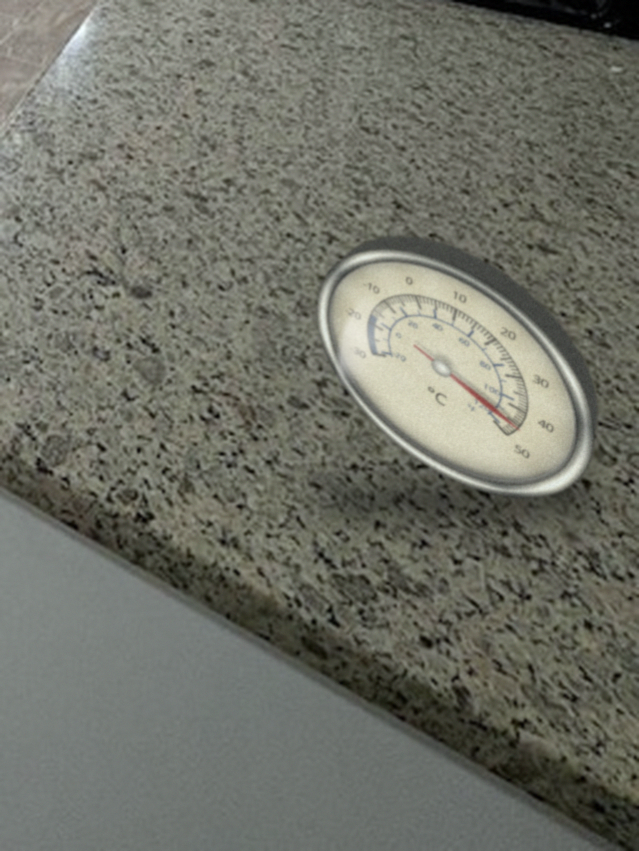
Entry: value=45 unit=°C
